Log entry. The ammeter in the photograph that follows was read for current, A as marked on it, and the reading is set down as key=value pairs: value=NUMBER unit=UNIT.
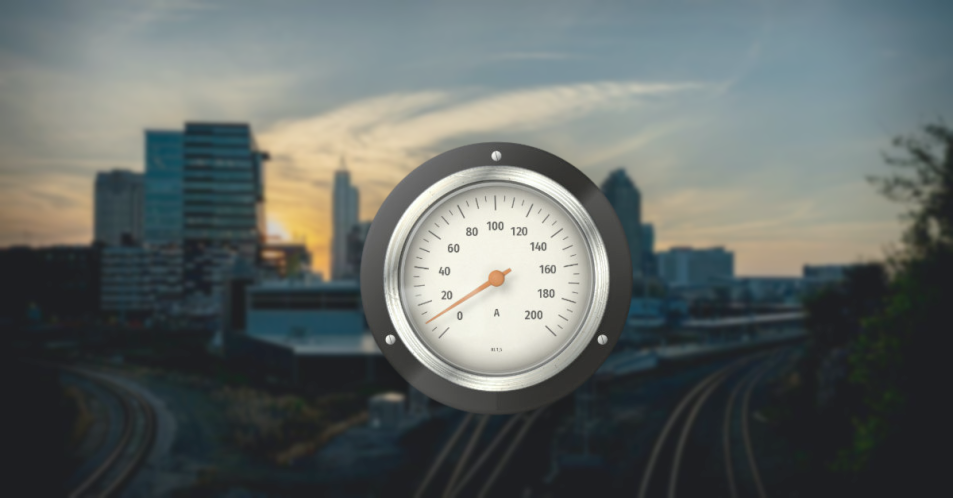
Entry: value=10 unit=A
